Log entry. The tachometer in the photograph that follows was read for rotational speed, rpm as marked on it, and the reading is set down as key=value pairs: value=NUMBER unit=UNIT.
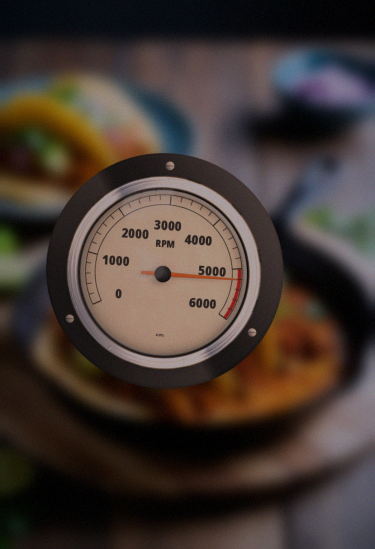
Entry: value=5200 unit=rpm
